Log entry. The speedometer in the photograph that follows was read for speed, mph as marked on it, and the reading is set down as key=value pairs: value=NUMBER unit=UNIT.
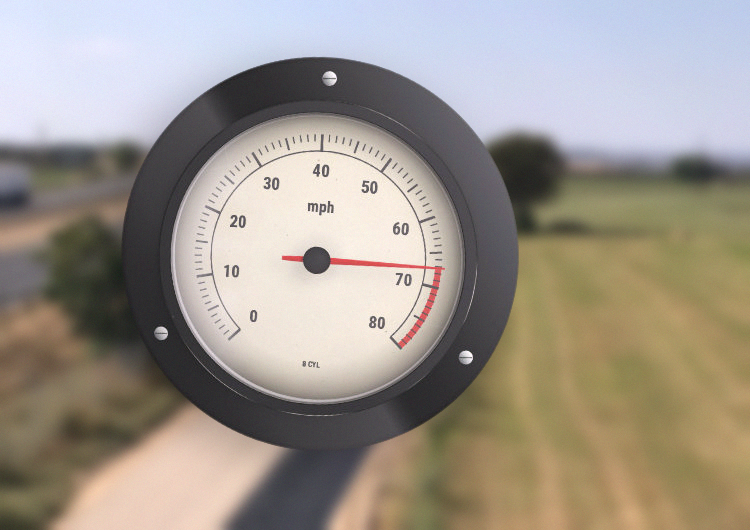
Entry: value=67 unit=mph
